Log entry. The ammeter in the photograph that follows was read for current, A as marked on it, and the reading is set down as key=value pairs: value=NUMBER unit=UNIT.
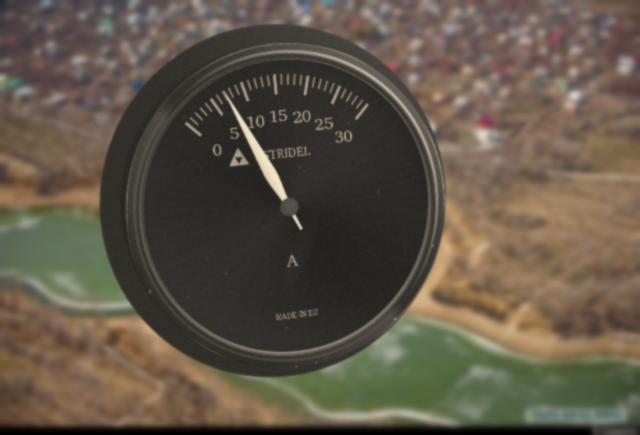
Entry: value=7 unit=A
